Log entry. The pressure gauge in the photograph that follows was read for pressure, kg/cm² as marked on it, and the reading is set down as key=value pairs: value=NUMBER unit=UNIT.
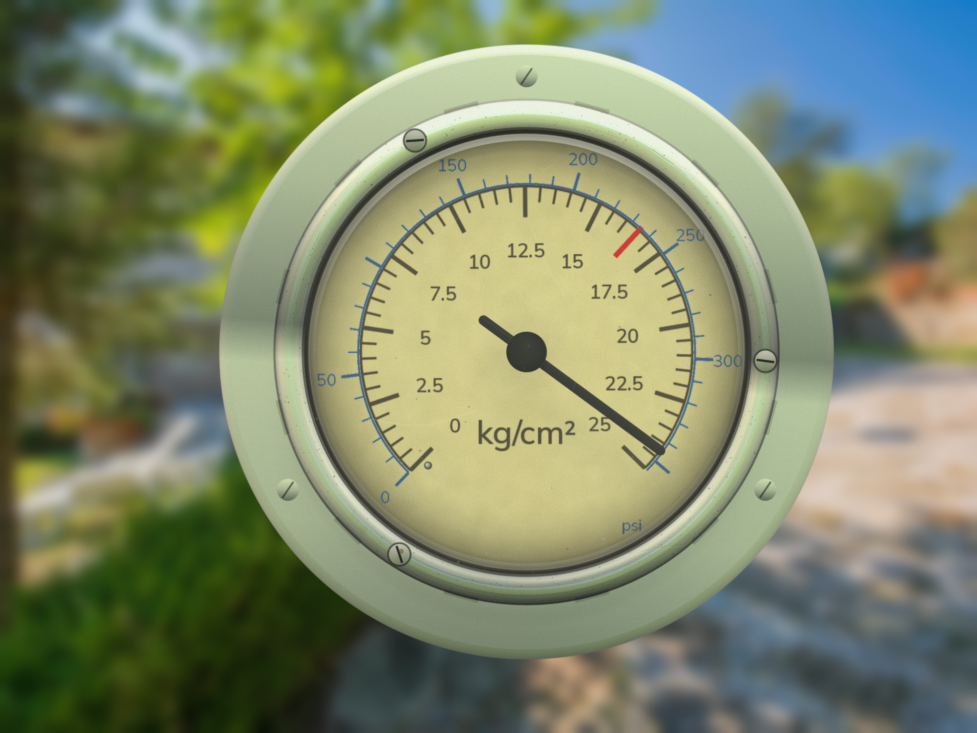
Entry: value=24.25 unit=kg/cm²
